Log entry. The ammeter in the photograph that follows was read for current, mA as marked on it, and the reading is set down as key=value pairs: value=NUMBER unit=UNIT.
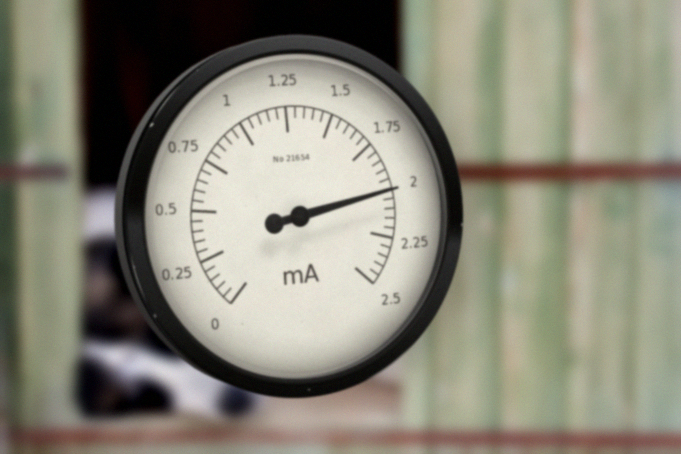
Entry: value=2 unit=mA
